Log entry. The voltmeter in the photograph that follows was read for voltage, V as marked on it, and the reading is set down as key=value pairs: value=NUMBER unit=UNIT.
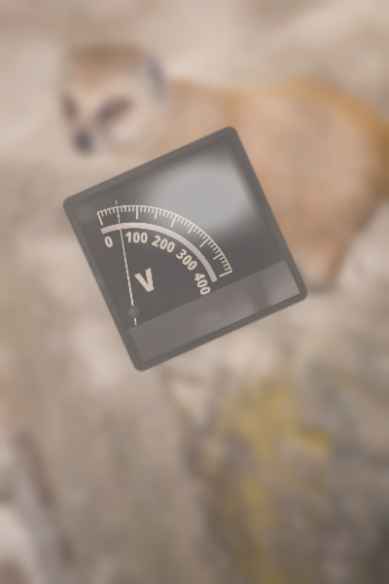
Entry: value=50 unit=V
